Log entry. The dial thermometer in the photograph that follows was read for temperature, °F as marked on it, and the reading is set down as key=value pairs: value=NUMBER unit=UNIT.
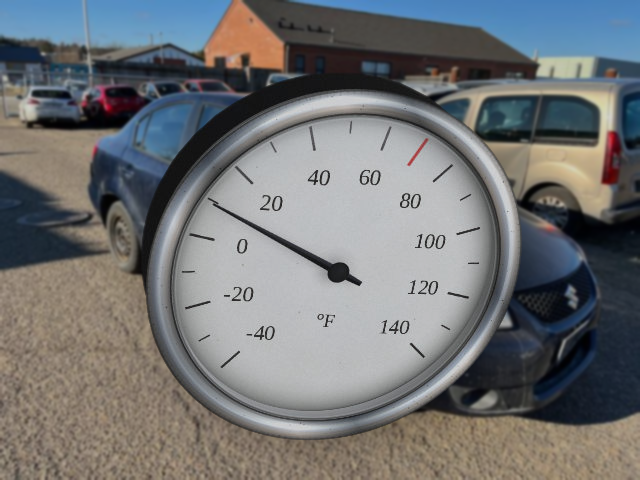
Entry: value=10 unit=°F
